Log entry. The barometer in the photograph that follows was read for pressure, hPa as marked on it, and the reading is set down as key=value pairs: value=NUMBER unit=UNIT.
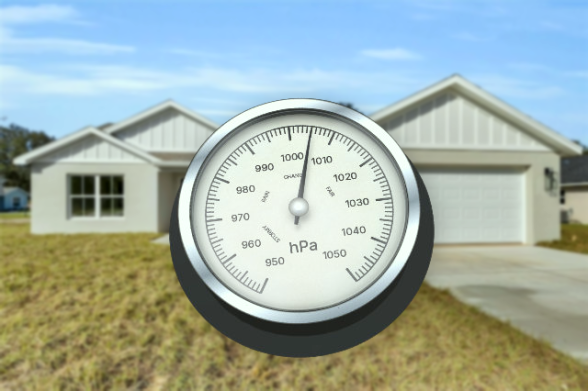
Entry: value=1005 unit=hPa
